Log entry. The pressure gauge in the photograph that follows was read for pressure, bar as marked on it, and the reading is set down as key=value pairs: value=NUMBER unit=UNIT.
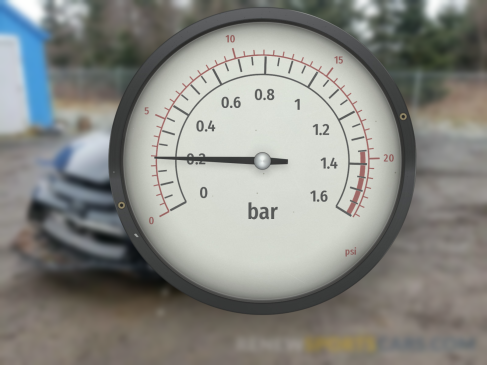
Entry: value=0.2 unit=bar
